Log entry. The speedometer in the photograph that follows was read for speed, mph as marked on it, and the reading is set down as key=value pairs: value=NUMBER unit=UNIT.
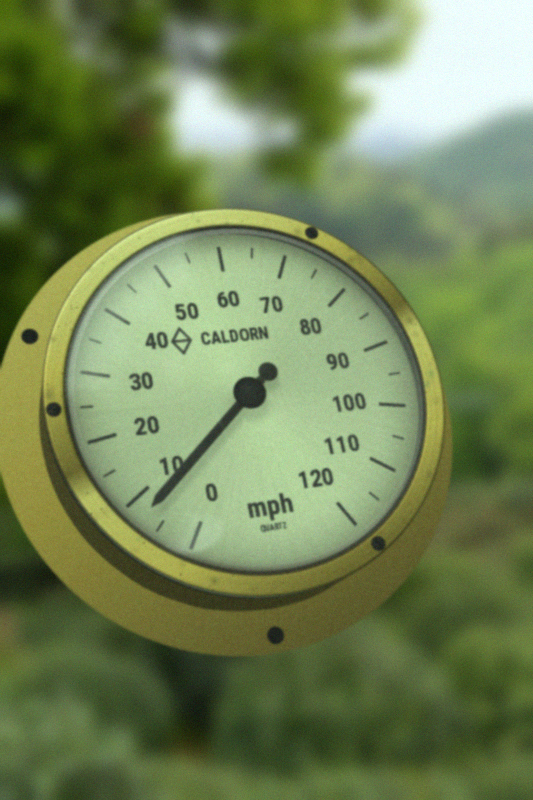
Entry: value=7.5 unit=mph
